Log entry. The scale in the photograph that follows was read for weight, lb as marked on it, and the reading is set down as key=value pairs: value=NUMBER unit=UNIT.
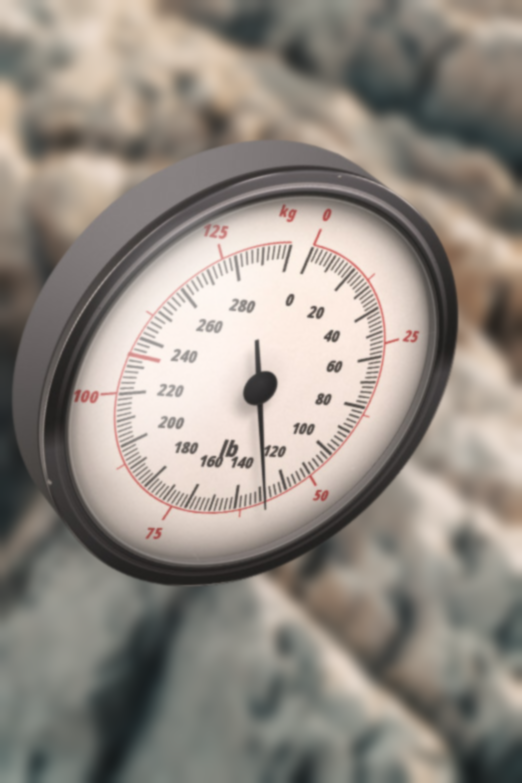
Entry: value=130 unit=lb
